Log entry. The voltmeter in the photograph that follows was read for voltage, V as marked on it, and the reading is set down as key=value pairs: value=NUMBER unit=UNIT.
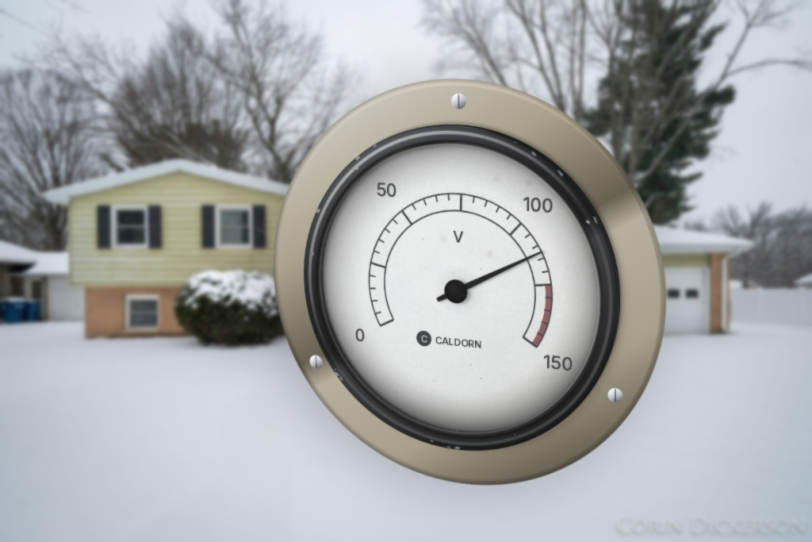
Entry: value=112.5 unit=V
